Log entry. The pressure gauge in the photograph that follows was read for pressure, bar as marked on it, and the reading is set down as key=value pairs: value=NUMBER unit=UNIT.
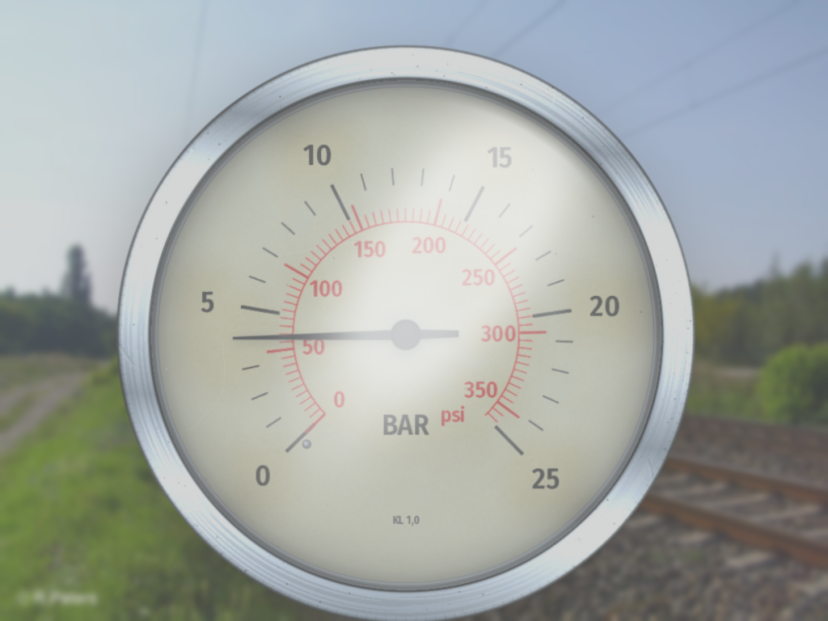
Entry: value=4 unit=bar
